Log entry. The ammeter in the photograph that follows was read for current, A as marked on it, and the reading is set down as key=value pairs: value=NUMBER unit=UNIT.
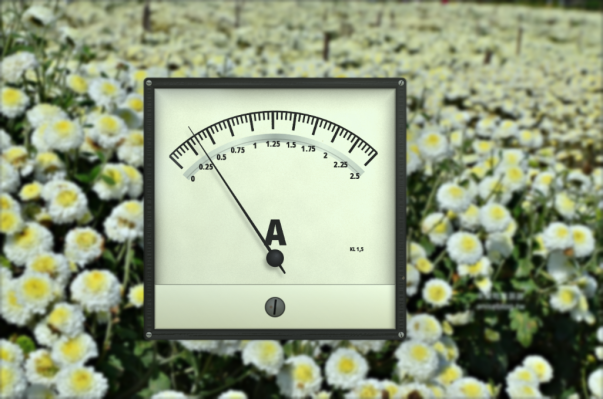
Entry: value=0.35 unit=A
